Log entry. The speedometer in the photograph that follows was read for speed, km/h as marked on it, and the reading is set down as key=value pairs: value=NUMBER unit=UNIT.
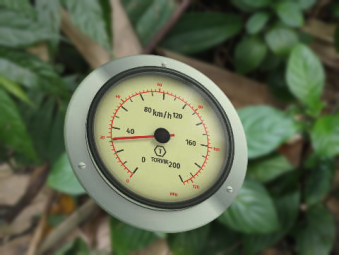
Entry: value=30 unit=km/h
